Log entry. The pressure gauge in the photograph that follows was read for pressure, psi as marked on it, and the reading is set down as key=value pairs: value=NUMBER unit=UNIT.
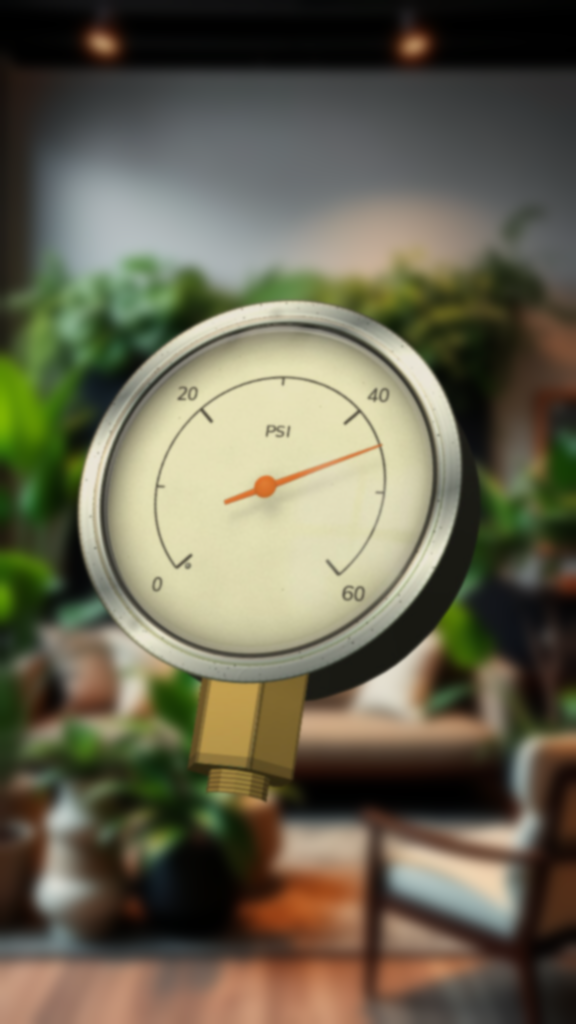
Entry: value=45 unit=psi
